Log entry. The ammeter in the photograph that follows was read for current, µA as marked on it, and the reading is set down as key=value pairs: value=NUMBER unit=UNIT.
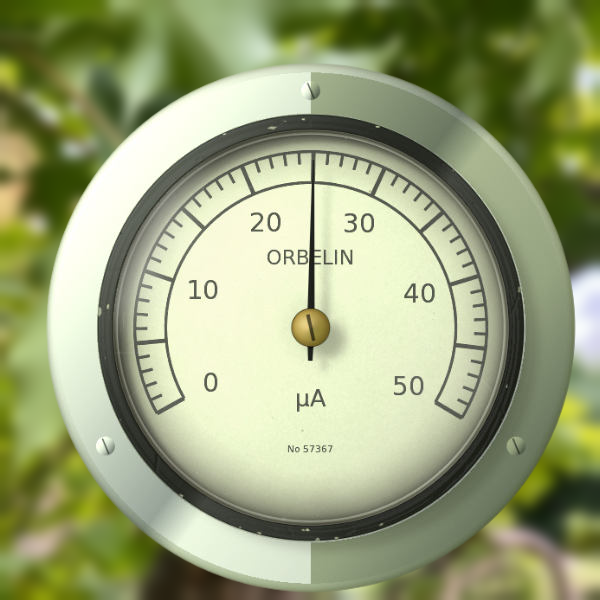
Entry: value=25 unit=µA
